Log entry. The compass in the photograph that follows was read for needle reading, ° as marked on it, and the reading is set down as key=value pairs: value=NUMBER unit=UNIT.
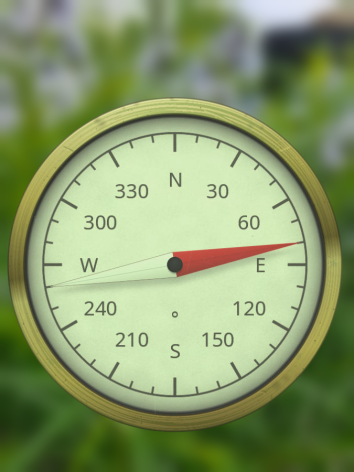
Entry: value=80 unit=°
